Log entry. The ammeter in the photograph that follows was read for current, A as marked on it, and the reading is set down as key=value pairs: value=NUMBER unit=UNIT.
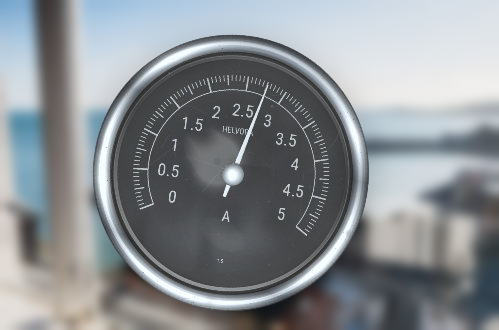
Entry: value=2.75 unit=A
